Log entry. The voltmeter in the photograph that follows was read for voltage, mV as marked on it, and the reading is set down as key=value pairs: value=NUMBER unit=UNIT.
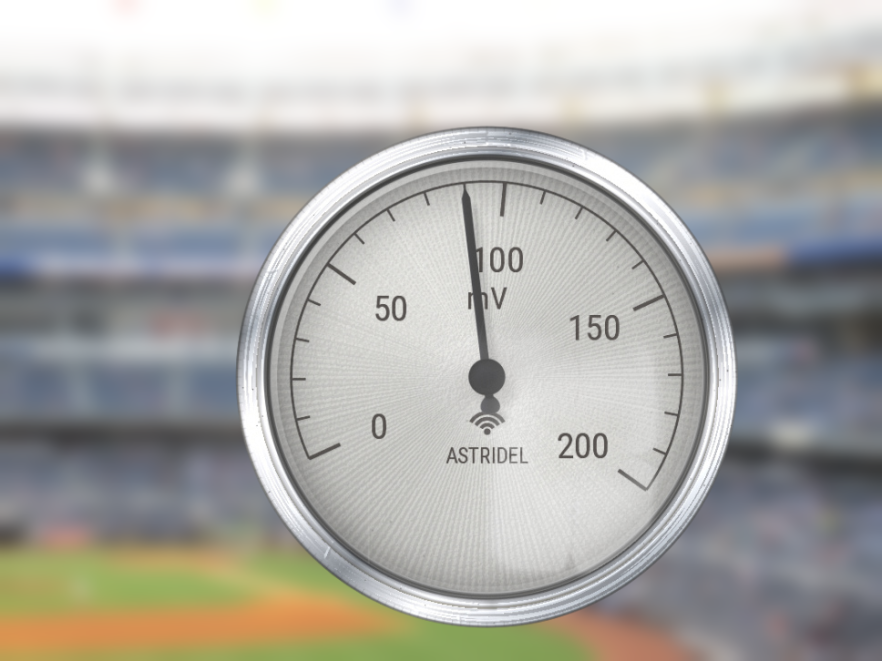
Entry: value=90 unit=mV
